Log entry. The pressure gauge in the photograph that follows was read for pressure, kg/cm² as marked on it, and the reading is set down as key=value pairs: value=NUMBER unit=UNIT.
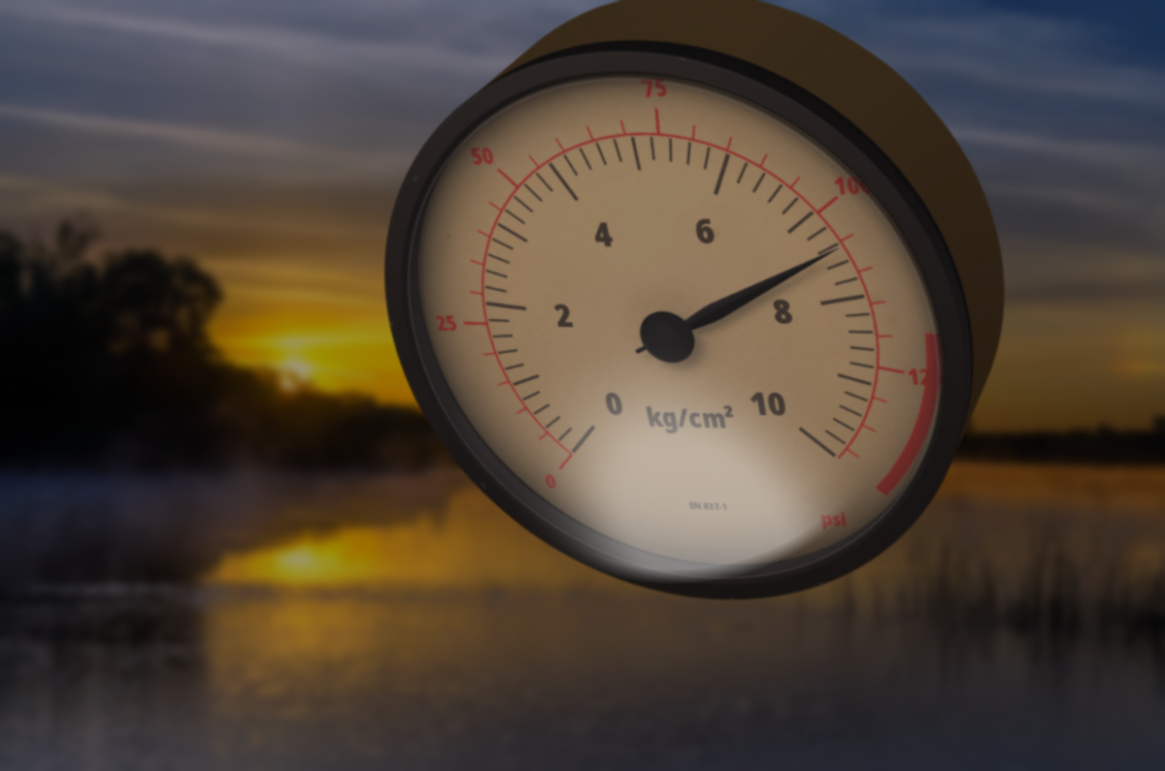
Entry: value=7.4 unit=kg/cm²
